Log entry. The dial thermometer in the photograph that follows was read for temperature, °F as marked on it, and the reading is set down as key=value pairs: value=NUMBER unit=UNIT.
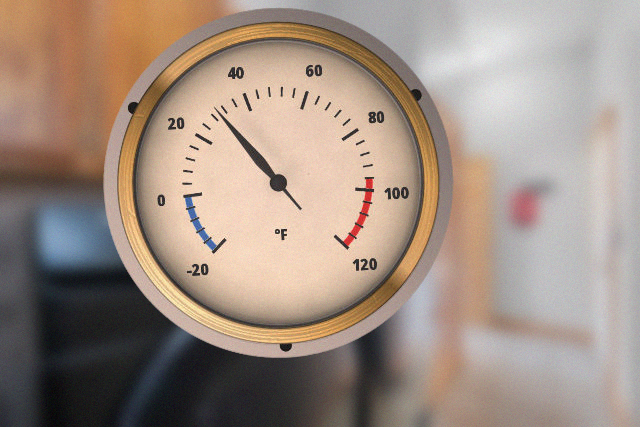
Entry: value=30 unit=°F
